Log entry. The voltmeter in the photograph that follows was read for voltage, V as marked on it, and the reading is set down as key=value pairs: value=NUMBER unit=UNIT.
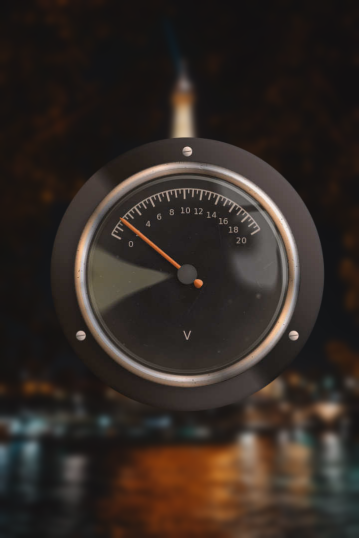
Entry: value=2 unit=V
